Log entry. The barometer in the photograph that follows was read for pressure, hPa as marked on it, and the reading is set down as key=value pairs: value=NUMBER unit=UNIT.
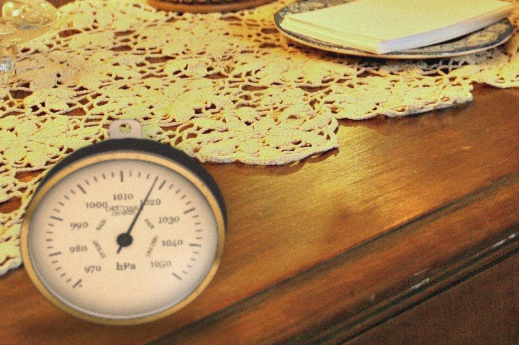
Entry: value=1018 unit=hPa
